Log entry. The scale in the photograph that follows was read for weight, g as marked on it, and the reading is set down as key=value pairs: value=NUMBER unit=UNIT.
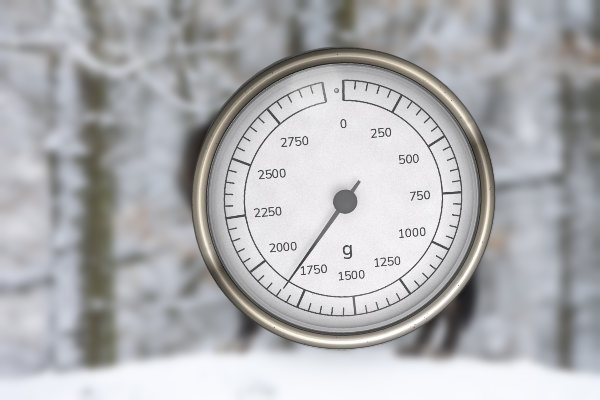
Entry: value=1850 unit=g
